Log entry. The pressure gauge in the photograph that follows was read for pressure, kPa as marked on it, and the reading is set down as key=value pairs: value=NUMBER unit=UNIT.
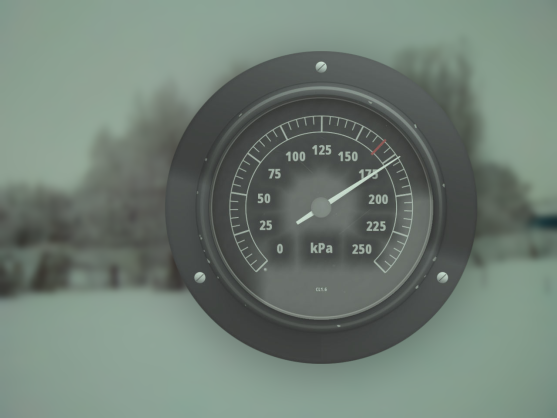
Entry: value=177.5 unit=kPa
